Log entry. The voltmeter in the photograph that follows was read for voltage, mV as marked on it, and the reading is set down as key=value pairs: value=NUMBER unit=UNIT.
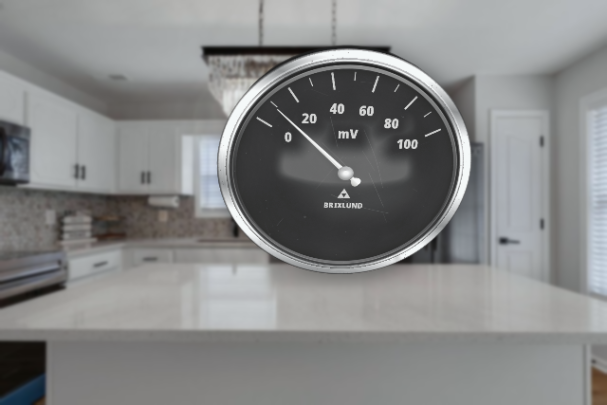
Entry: value=10 unit=mV
